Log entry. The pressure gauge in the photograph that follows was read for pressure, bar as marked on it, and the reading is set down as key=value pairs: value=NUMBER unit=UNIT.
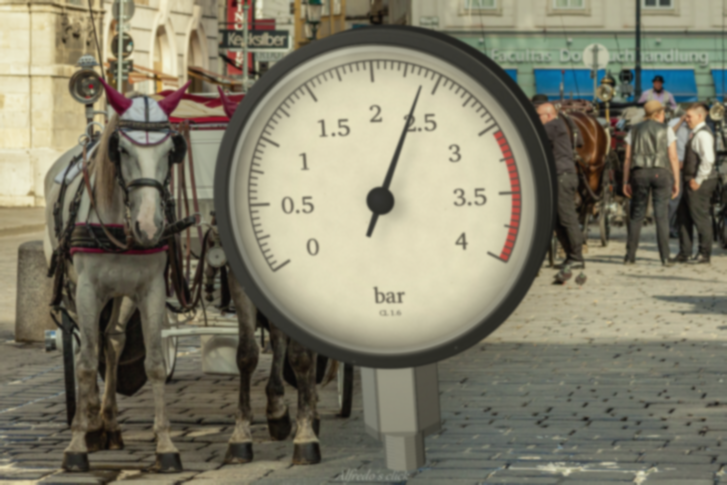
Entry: value=2.4 unit=bar
